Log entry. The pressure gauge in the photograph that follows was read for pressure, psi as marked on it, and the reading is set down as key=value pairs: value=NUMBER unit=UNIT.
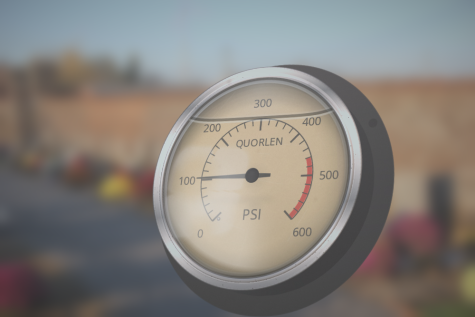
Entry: value=100 unit=psi
